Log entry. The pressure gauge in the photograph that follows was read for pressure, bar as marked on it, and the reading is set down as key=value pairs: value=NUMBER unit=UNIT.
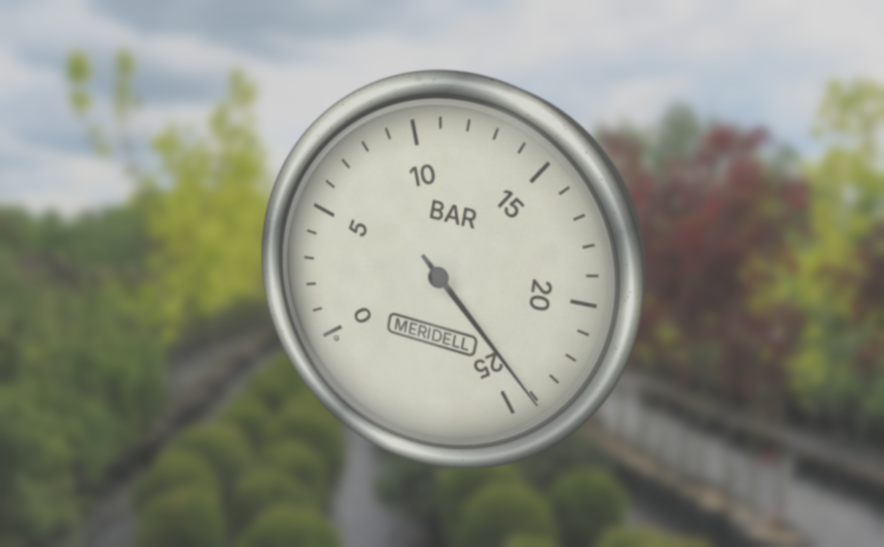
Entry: value=24 unit=bar
